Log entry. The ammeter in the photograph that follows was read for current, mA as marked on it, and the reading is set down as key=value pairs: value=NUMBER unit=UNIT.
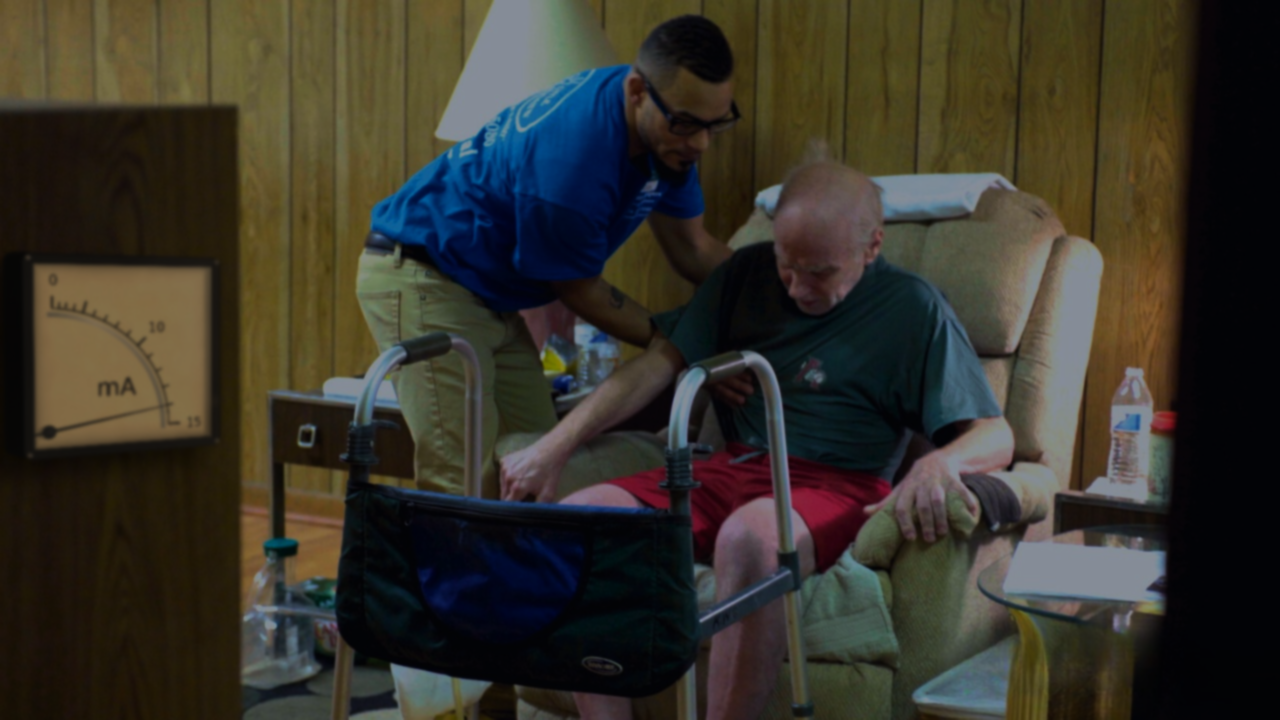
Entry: value=14 unit=mA
